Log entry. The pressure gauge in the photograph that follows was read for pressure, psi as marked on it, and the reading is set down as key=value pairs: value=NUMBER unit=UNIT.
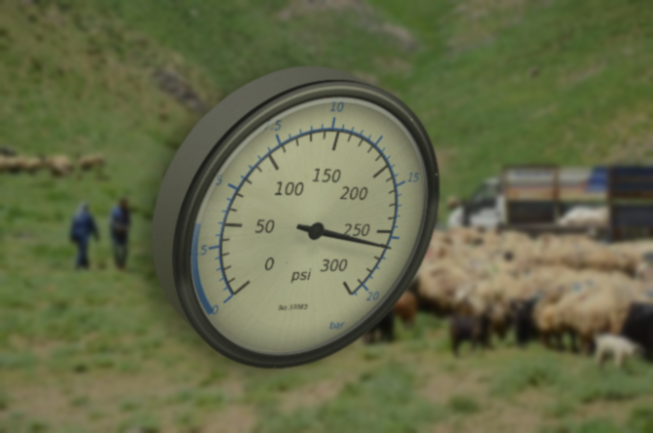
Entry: value=260 unit=psi
